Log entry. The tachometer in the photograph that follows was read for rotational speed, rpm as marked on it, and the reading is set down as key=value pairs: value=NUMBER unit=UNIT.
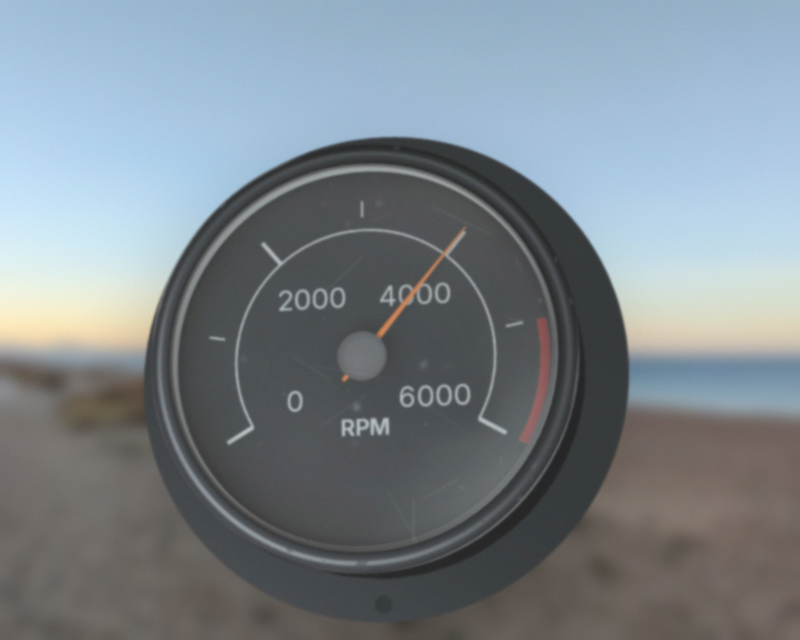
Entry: value=4000 unit=rpm
